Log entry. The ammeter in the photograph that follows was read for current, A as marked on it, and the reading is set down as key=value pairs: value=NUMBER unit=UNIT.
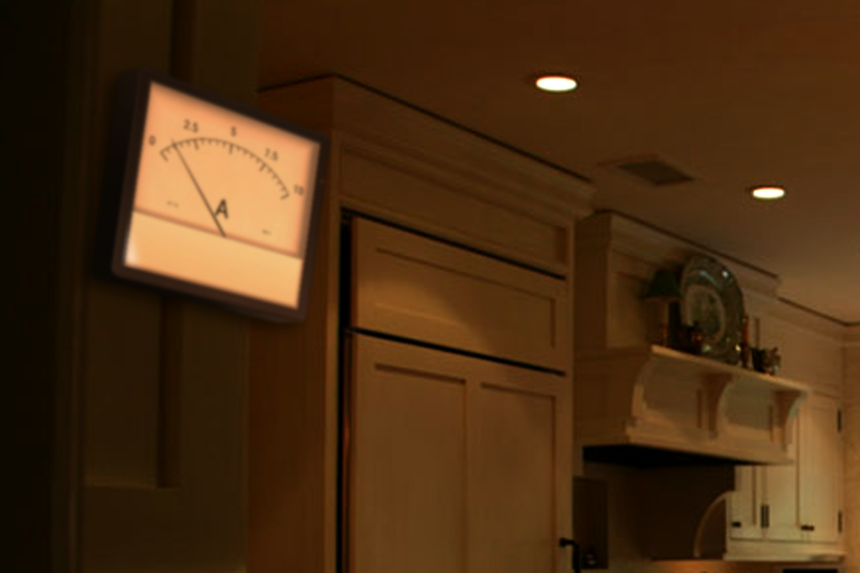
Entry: value=1 unit=A
